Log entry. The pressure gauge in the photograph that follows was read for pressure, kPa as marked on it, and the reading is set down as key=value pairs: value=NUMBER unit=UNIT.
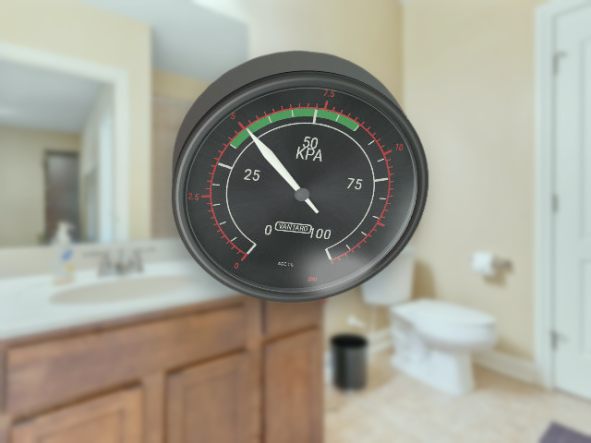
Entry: value=35 unit=kPa
